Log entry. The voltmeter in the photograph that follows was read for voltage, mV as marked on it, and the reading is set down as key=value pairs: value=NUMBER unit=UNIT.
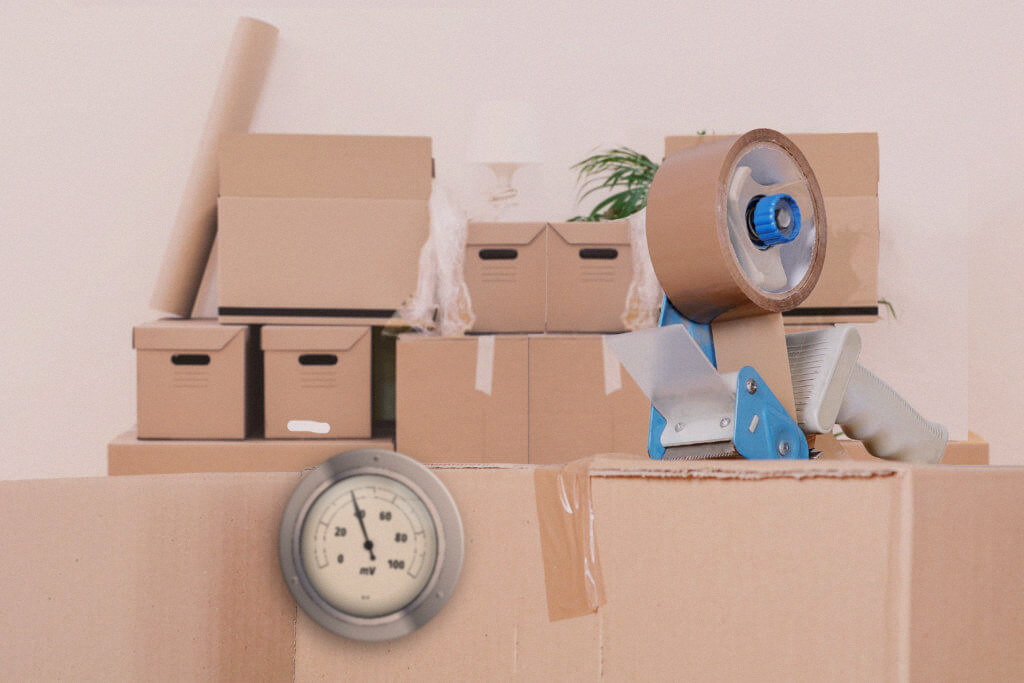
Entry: value=40 unit=mV
